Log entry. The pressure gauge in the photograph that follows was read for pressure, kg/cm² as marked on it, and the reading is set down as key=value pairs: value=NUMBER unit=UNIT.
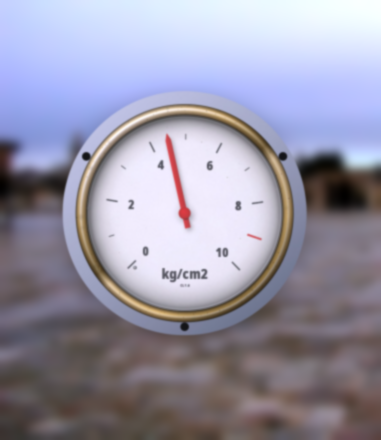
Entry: value=4.5 unit=kg/cm²
